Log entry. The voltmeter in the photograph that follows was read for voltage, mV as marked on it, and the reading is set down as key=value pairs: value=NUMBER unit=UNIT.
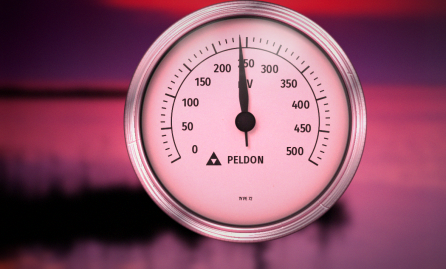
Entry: value=240 unit=mV
